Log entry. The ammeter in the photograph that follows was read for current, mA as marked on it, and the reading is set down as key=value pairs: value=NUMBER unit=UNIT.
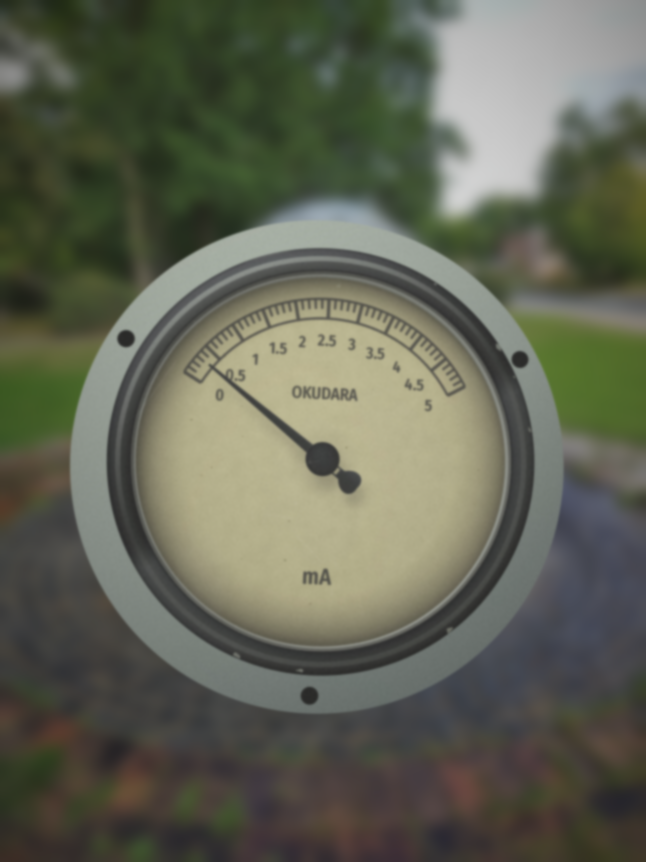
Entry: value=0.3 unit=mA
